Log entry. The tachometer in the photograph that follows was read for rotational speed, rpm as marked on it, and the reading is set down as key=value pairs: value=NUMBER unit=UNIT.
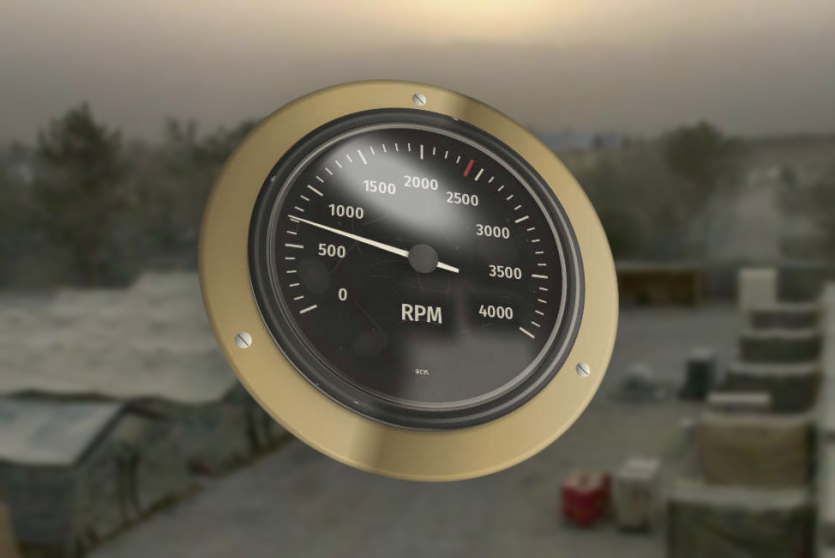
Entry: value=700 unit=rpm
